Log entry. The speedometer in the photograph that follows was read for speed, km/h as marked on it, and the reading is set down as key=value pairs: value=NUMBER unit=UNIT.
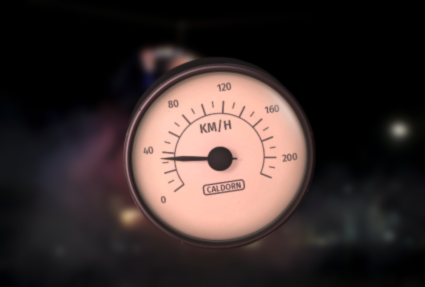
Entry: value=35 unit=km/h
